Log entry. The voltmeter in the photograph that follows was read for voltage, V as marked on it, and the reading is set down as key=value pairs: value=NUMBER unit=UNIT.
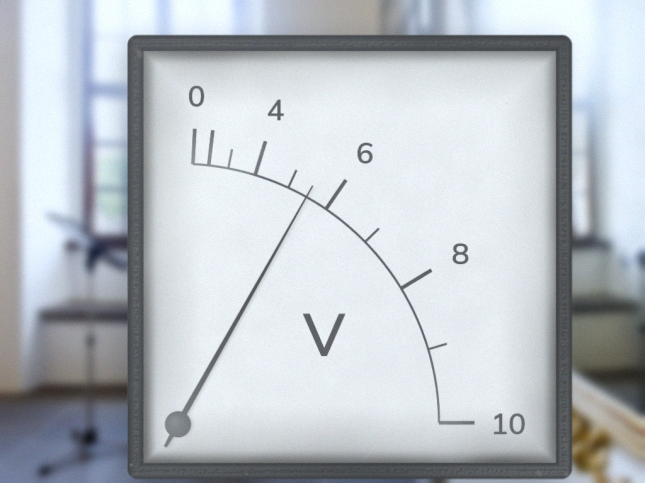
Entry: value=5.5 unit=V
